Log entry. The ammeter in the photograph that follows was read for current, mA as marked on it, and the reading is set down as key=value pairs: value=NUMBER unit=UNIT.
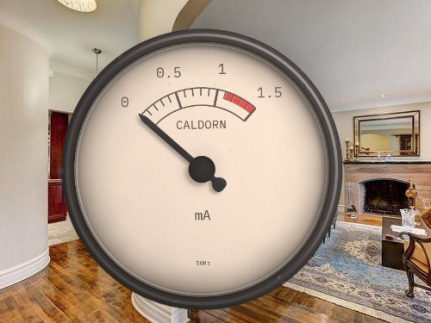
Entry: value=0 unit=mA
